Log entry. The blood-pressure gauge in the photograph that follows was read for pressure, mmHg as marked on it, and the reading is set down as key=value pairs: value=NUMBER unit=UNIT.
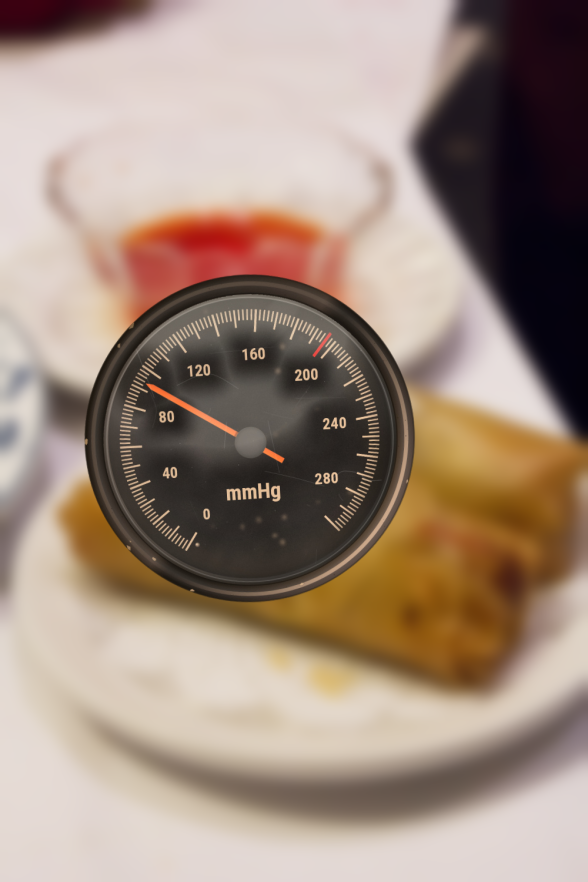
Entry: value=94 unit=mmHg
